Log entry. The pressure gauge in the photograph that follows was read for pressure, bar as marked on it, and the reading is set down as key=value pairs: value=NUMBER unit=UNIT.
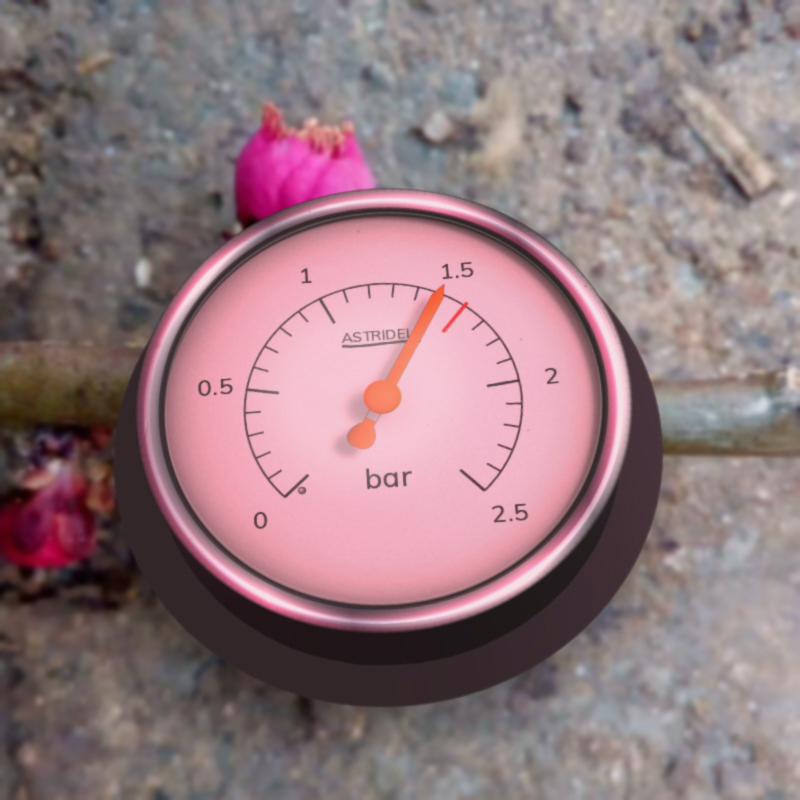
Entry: value=1.5 unit=bar
